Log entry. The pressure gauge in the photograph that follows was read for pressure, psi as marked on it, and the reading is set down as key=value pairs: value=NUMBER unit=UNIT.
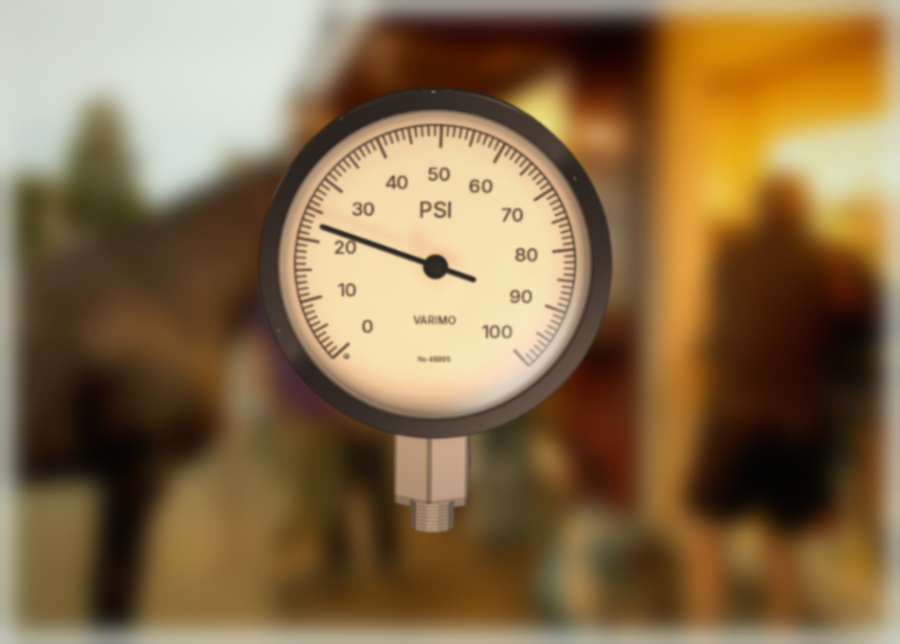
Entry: value=23 unit=psi
